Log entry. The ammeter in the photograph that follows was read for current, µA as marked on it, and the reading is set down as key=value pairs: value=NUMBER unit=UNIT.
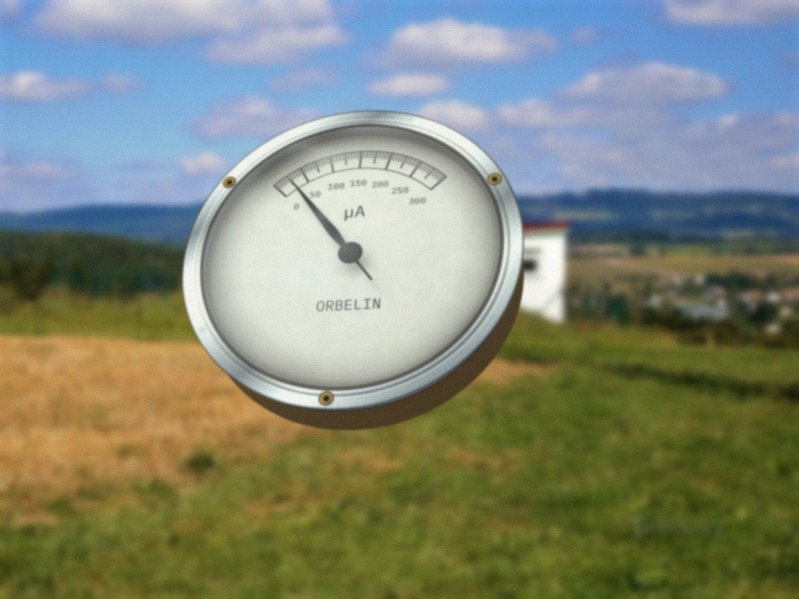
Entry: value=25 unit=µA
